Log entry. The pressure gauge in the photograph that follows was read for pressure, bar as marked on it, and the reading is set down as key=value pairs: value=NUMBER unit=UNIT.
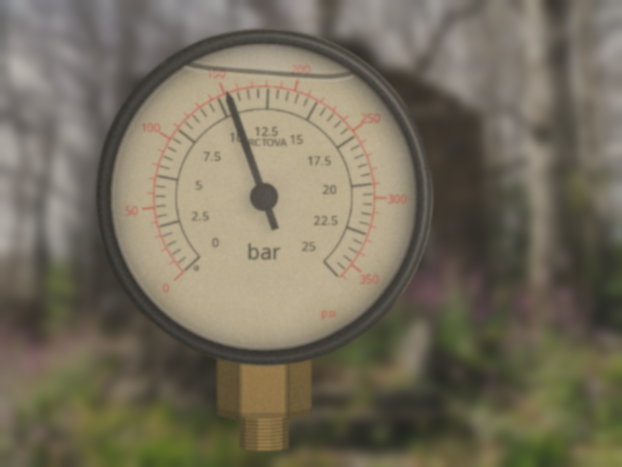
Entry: value=10.5 unit=bar
